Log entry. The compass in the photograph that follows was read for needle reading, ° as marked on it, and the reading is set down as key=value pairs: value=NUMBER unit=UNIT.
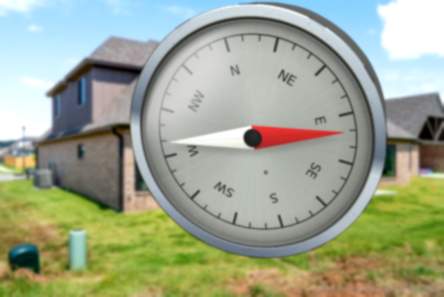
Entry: value=100 unit=°
